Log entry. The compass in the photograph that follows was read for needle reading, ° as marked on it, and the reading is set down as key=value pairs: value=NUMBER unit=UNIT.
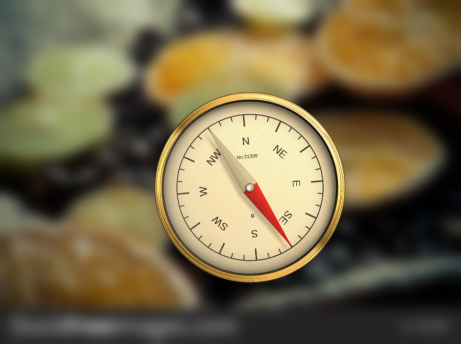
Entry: value=150 unit=°
